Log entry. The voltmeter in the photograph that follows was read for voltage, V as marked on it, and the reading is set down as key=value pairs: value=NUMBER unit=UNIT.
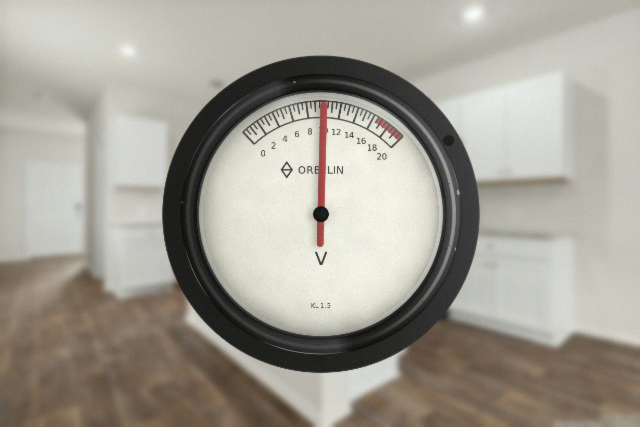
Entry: value=10 unit=V
